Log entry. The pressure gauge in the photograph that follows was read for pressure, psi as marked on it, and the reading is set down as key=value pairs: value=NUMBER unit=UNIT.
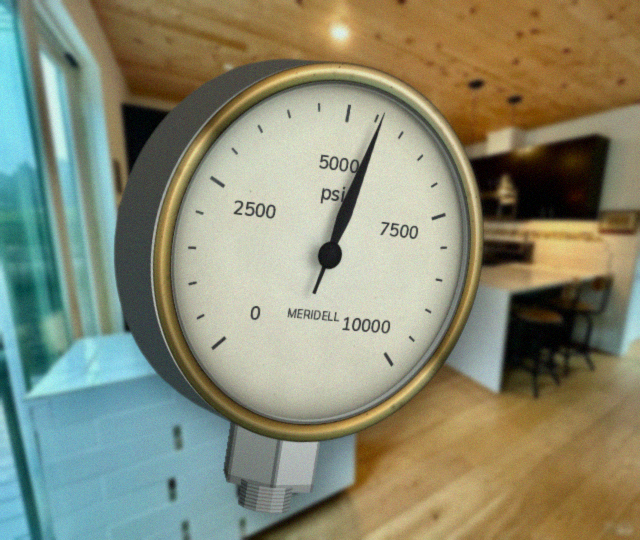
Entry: value=5500 unit=psi
